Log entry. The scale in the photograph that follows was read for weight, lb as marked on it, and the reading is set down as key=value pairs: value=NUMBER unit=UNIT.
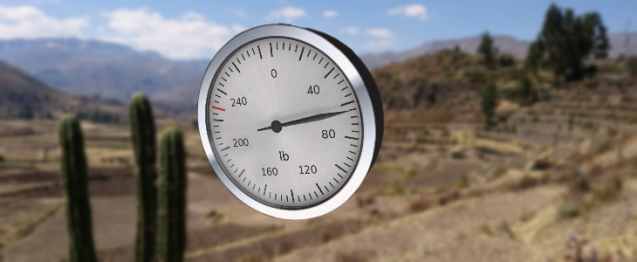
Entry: value=64 unit=lb
